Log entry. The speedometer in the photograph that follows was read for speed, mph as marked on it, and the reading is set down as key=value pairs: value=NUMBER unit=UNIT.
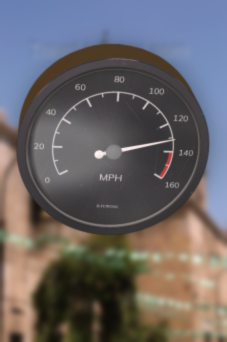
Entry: value=130 unit=mph
